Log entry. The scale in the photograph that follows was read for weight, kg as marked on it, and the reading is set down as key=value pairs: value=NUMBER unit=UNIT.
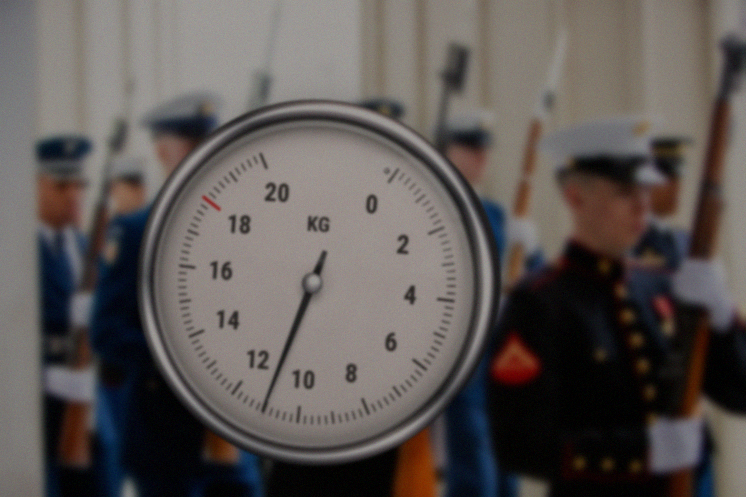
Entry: value=11 unit=kg
